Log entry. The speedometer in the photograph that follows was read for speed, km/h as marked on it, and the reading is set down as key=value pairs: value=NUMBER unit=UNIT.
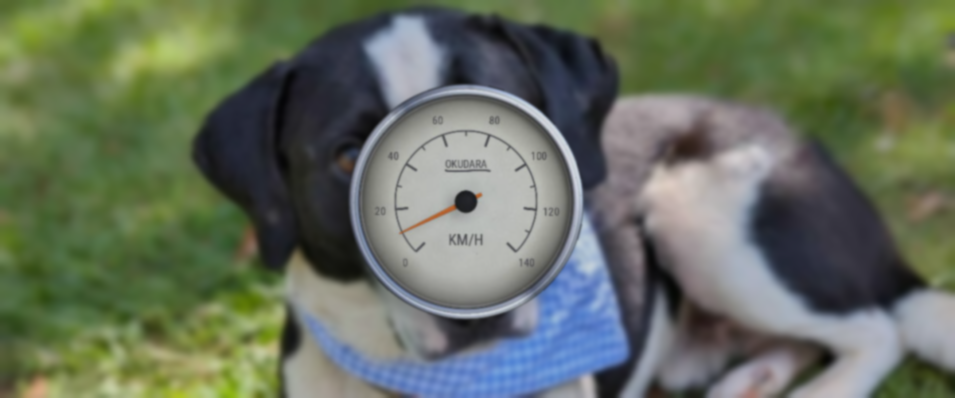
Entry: value=10 unit=km/h
